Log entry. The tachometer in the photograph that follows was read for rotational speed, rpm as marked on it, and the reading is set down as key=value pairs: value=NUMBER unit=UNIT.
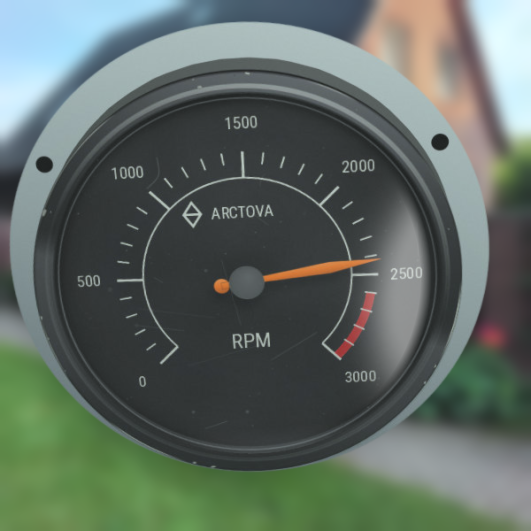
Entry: value=2400 unit=rpm
